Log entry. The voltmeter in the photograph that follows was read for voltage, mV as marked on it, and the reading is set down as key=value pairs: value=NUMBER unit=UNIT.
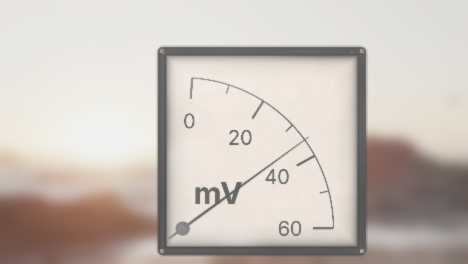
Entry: value=35 unit=mV
